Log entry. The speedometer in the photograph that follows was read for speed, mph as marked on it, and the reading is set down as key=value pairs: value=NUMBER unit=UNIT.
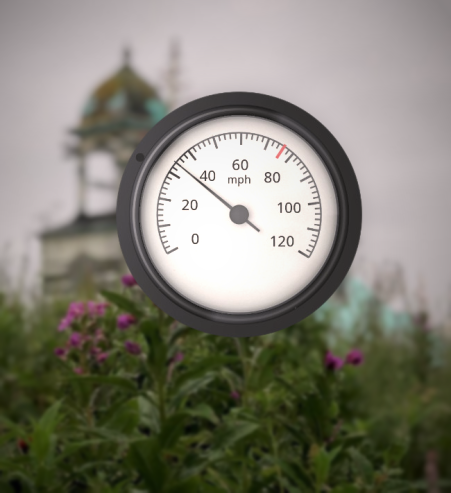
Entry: value=34 unit=mph
